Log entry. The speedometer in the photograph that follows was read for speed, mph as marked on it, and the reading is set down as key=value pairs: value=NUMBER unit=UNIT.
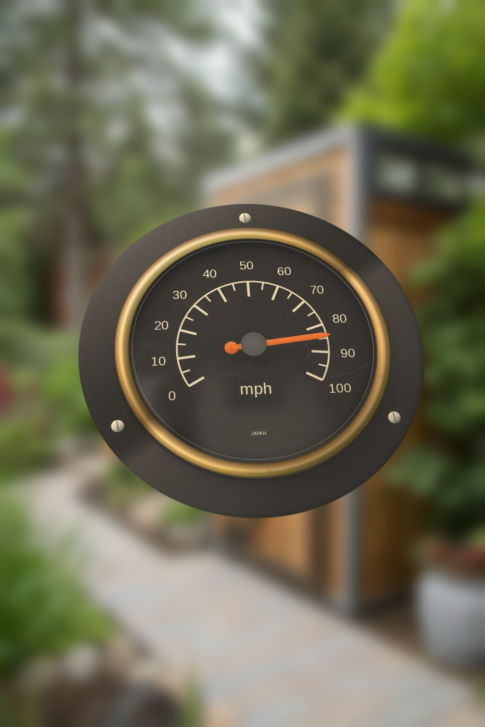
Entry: value=85 unit=mph
